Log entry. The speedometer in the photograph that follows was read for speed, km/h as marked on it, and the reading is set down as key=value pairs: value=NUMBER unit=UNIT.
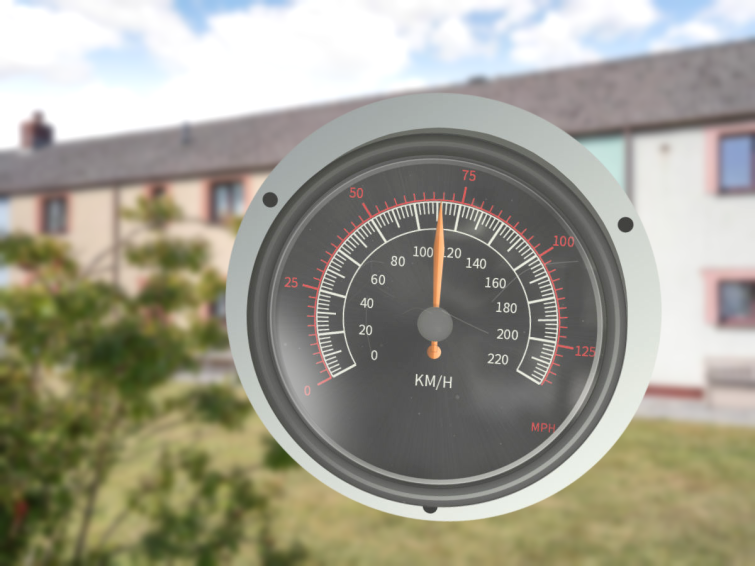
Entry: value=112 unit=km/h
